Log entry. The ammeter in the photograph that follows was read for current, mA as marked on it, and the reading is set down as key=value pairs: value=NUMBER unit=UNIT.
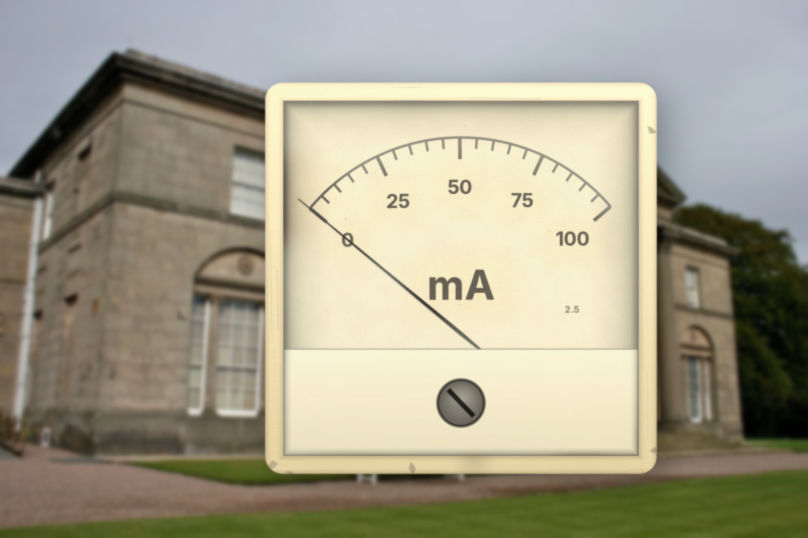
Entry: value=0 unit=mA
